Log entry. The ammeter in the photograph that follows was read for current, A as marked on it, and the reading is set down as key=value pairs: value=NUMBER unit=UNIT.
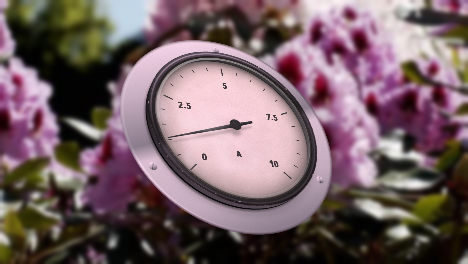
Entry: value=1 unit=A
